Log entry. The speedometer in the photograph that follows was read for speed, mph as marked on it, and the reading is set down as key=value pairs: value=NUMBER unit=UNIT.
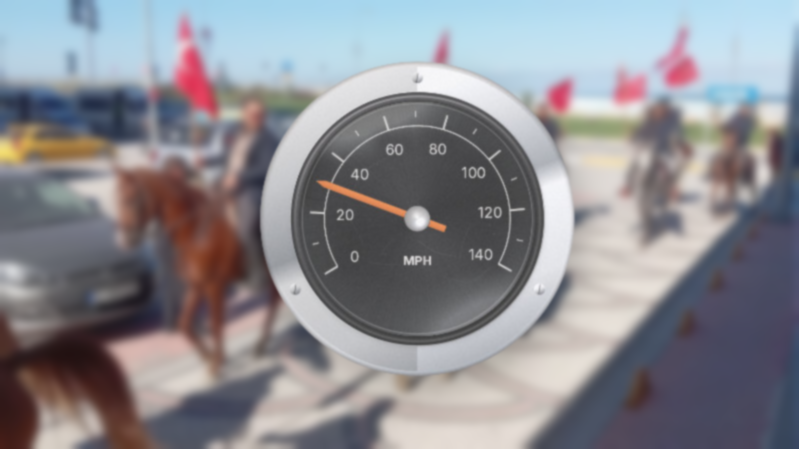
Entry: value=30 unit=mph
